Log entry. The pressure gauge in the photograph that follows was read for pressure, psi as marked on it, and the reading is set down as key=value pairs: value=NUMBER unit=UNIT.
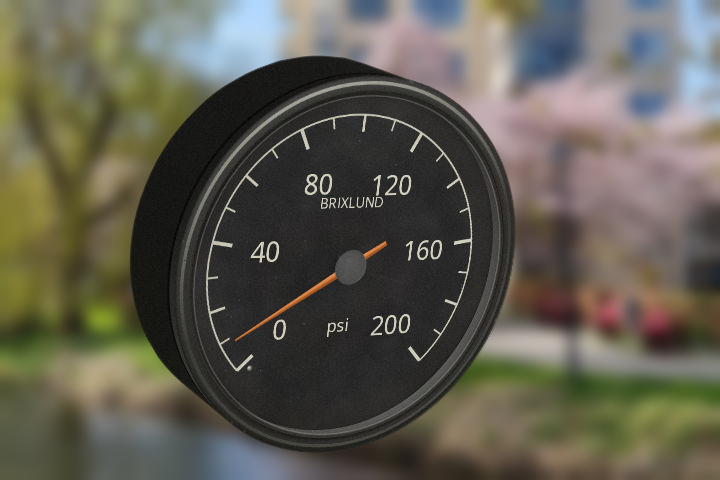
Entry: value=10 unit=psi
